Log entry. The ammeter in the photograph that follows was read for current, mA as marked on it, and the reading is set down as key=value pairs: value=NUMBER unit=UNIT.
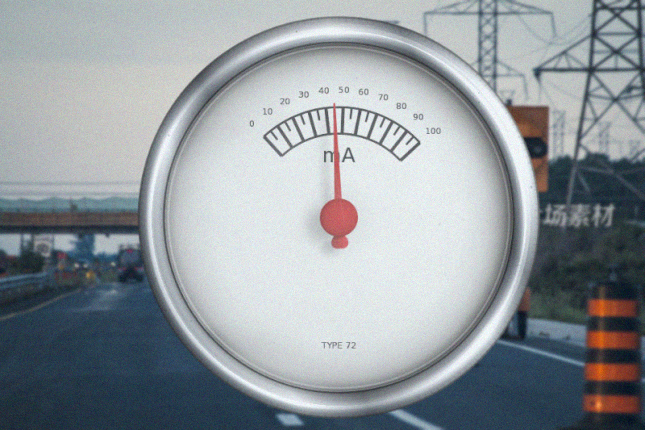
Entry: value=45 unit=mA
